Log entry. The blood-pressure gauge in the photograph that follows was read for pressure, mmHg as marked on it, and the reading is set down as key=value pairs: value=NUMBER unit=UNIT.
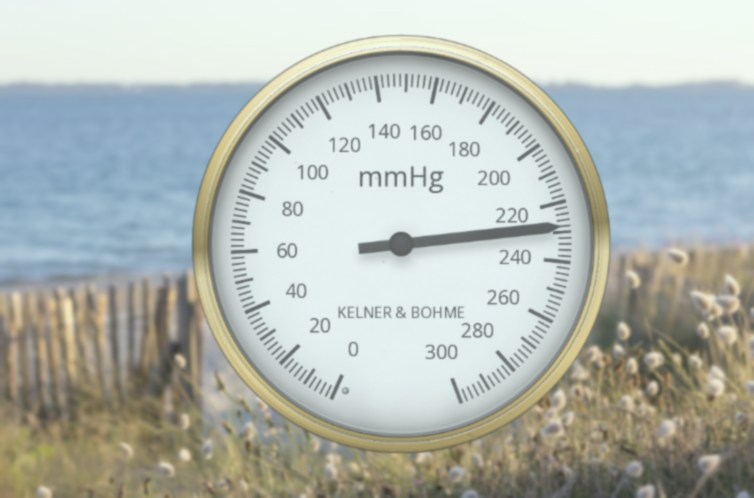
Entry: value=228 unit=mmHg
